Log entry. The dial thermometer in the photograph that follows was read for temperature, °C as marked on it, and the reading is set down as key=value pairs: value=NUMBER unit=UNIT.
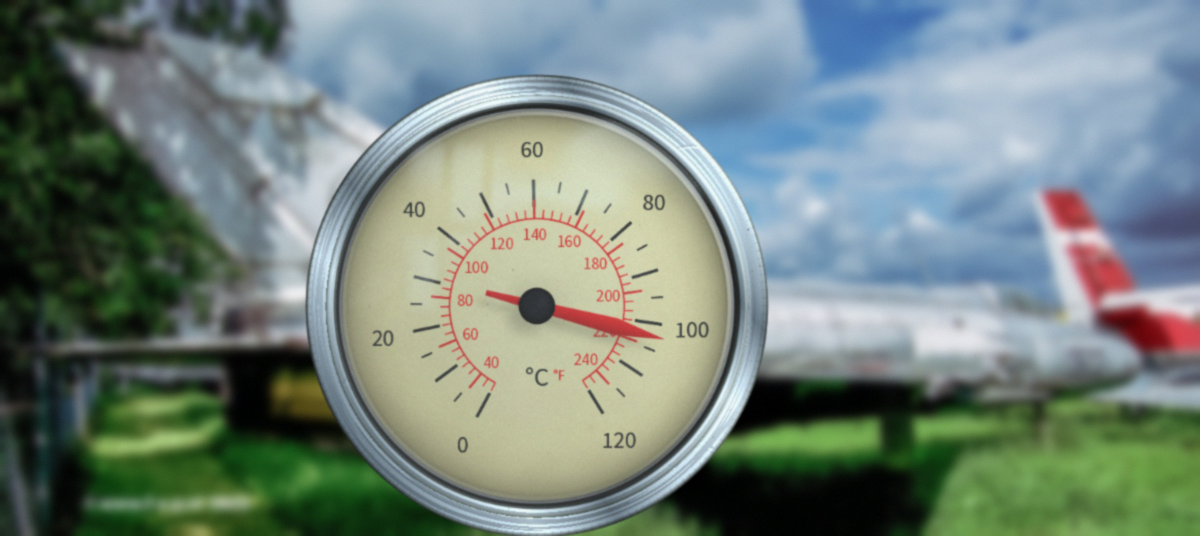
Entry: value=102.5 unit=°C
